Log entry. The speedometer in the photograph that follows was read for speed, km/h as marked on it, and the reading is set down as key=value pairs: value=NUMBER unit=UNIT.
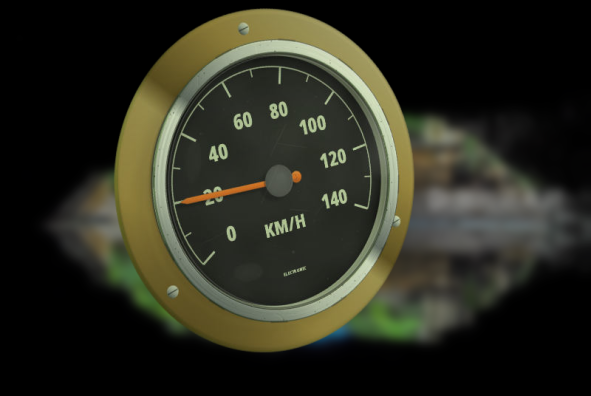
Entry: value=20 unit=km/h
